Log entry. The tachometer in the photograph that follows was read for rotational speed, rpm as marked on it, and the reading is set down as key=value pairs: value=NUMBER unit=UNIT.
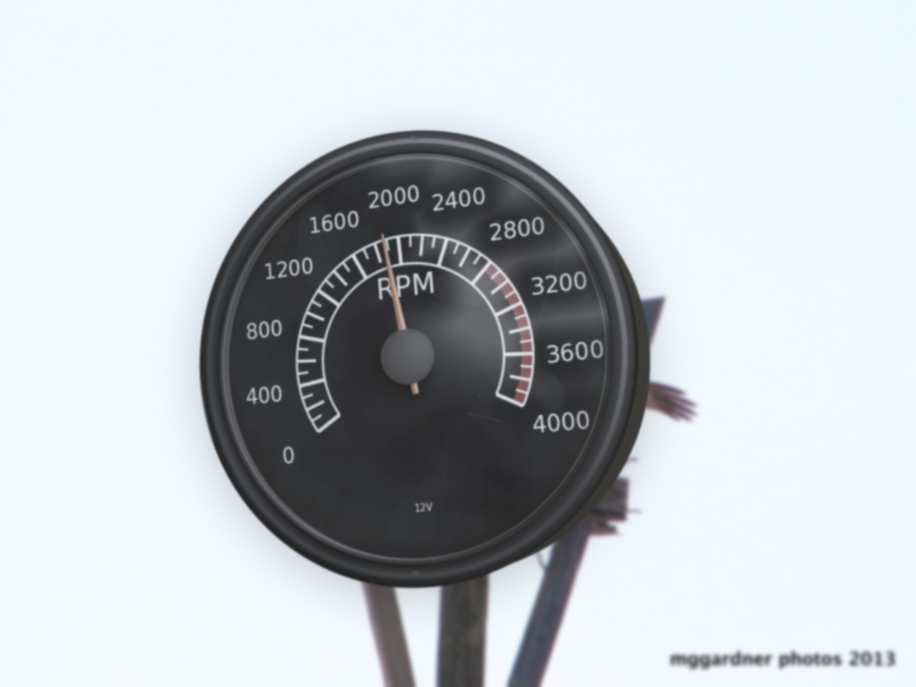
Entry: value=1900 unit=rpm
